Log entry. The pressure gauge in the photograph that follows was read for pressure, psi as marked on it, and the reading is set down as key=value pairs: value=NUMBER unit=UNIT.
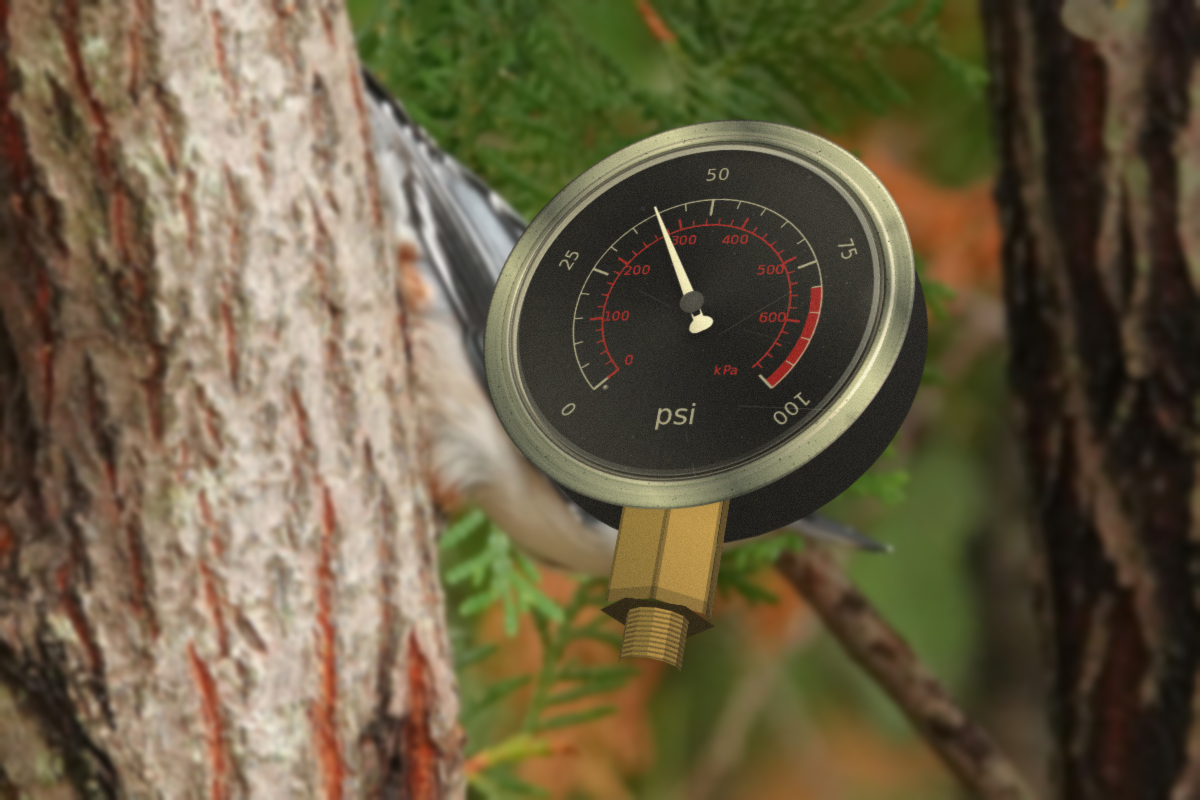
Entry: value=40 unit=psi
